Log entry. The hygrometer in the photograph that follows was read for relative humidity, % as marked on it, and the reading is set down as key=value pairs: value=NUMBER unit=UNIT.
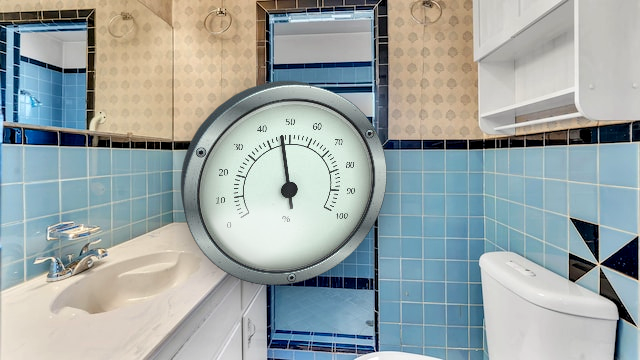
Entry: value=46 unit=%
